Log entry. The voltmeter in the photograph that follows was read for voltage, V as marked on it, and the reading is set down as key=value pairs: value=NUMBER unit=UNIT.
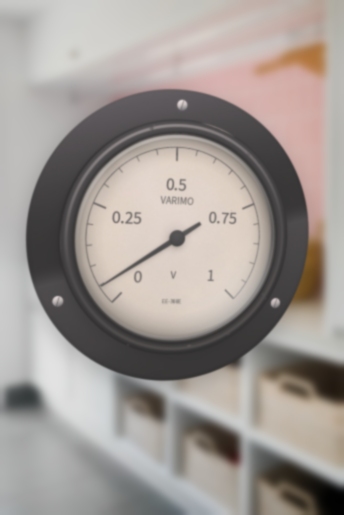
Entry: value=0.05 unit=V
